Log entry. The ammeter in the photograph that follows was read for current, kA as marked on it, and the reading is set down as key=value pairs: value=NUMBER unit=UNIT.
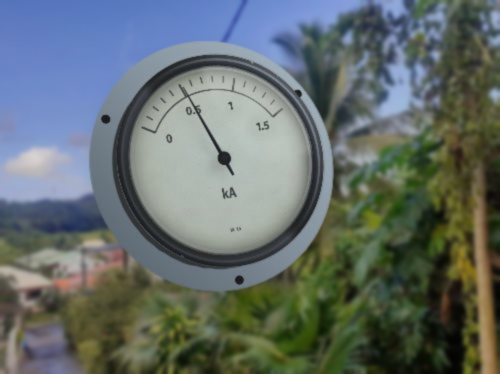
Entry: value=0.5 unit=kA
